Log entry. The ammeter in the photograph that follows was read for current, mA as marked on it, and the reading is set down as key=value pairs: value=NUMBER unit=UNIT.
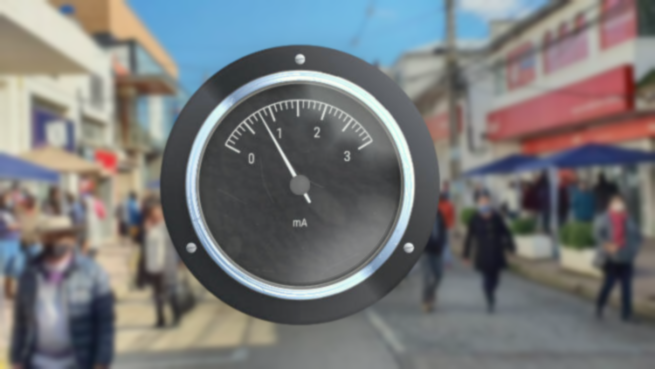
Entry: value=0.8 unit=mA
